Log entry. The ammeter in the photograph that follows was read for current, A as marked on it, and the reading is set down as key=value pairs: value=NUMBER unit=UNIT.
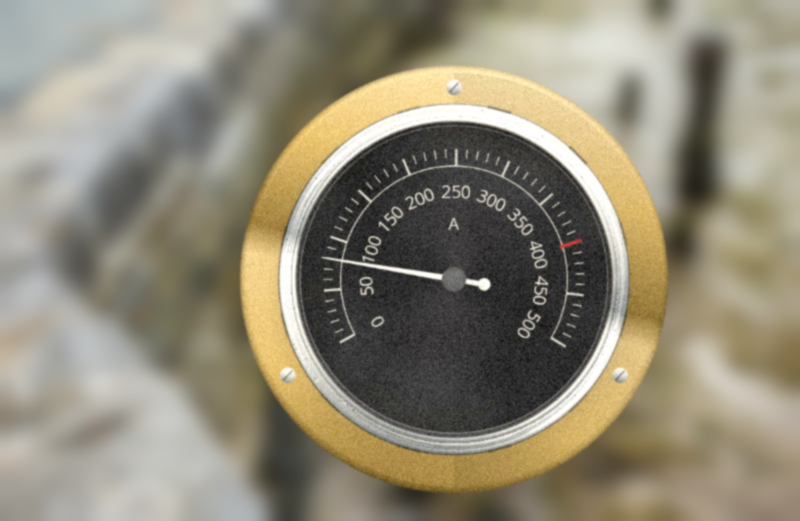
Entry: value=80 unit=A
